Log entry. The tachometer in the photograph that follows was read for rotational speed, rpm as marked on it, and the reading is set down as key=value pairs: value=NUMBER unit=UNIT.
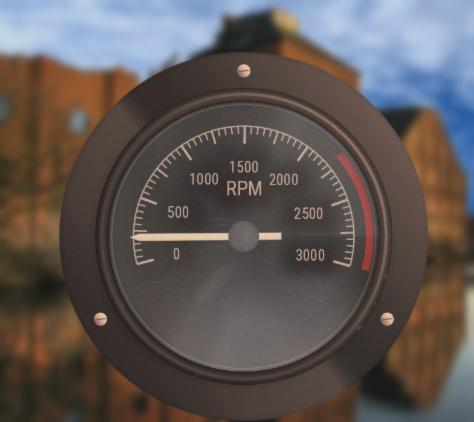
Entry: value=200 unit=rpm
